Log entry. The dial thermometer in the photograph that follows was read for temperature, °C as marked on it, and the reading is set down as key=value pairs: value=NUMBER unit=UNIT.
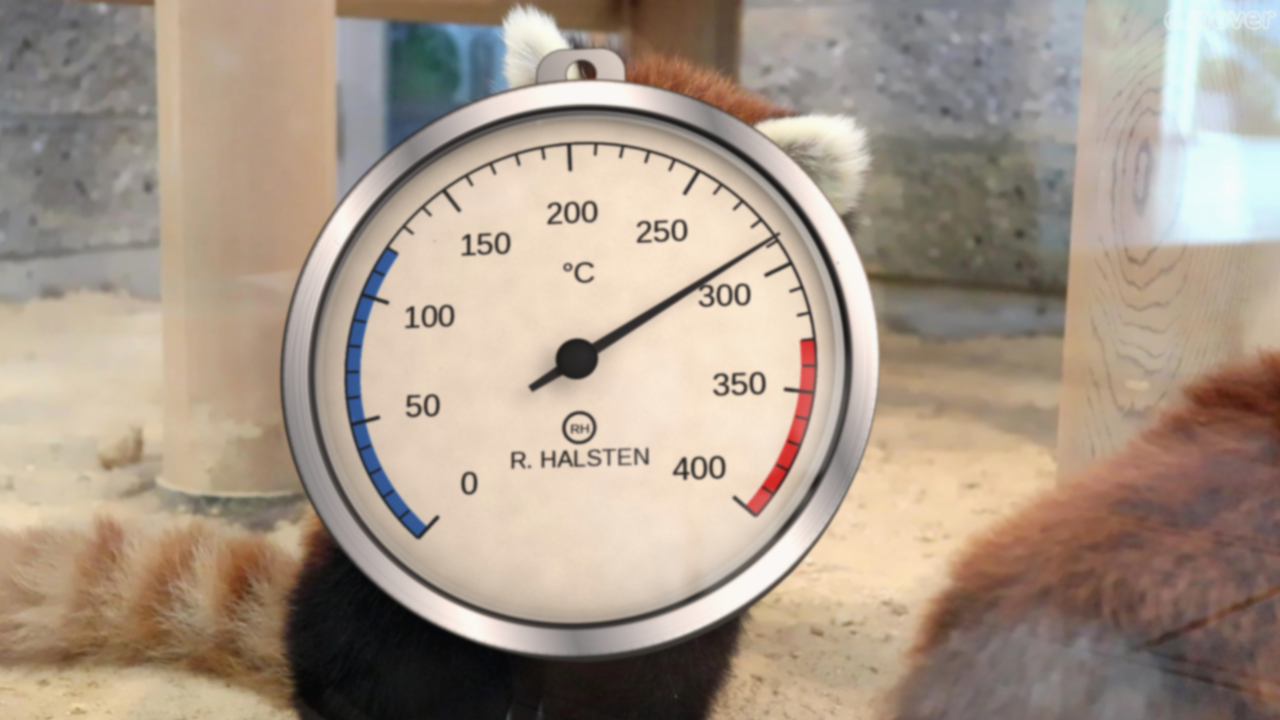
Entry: value=290 unit=°C
